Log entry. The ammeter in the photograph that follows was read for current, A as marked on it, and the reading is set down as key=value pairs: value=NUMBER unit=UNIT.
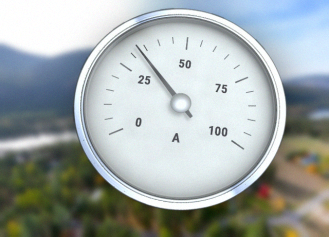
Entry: value=32.5 unit=A
